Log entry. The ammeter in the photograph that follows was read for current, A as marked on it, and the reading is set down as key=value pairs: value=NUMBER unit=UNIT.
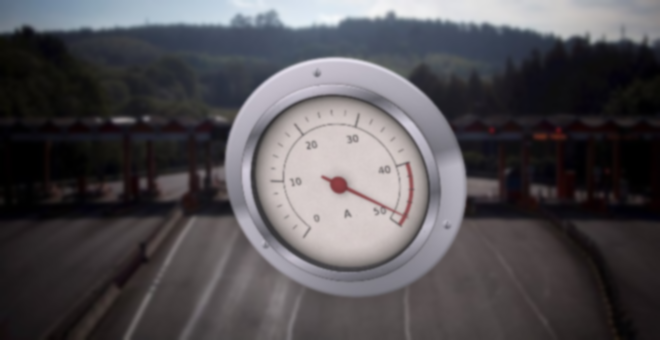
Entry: value=48 unit=A
